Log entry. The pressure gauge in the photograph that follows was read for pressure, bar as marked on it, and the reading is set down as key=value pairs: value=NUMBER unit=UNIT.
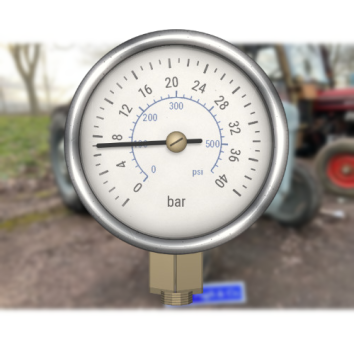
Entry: value=7 unit=bar
